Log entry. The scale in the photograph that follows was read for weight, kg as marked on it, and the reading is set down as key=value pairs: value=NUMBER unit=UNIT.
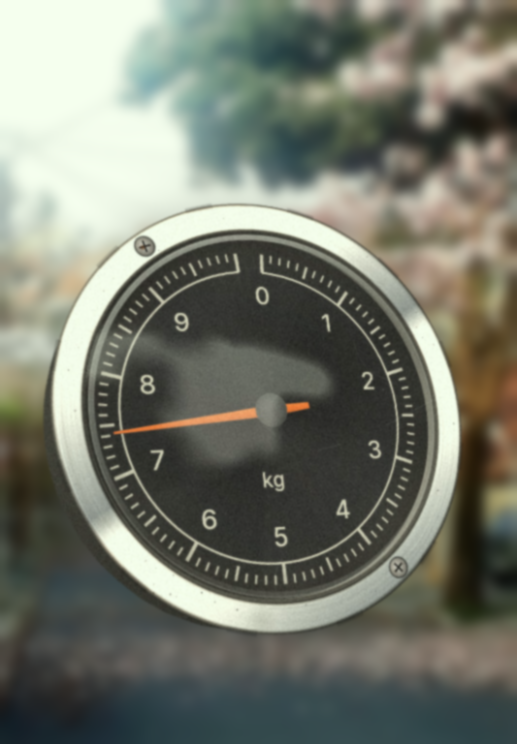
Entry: value=7.4 unit=kg
